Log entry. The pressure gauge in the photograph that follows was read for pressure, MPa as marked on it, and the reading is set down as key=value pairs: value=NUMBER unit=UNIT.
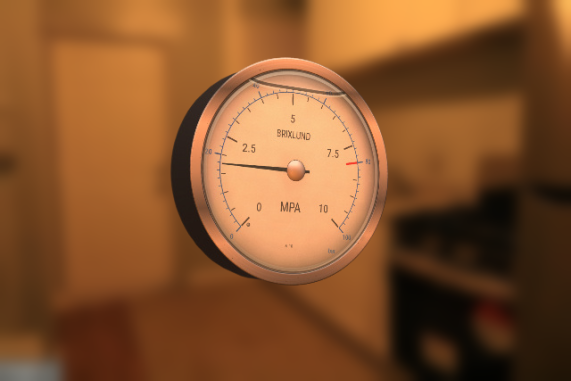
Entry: value=1.75 unit=MPa
